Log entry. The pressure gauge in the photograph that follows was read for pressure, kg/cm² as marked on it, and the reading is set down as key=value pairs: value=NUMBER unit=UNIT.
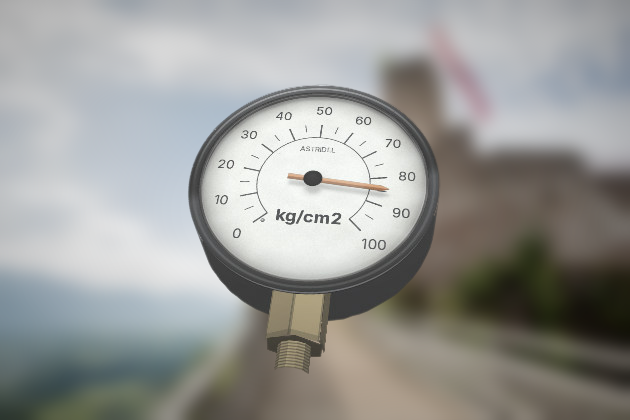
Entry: value=85 unit=kg/cm²
